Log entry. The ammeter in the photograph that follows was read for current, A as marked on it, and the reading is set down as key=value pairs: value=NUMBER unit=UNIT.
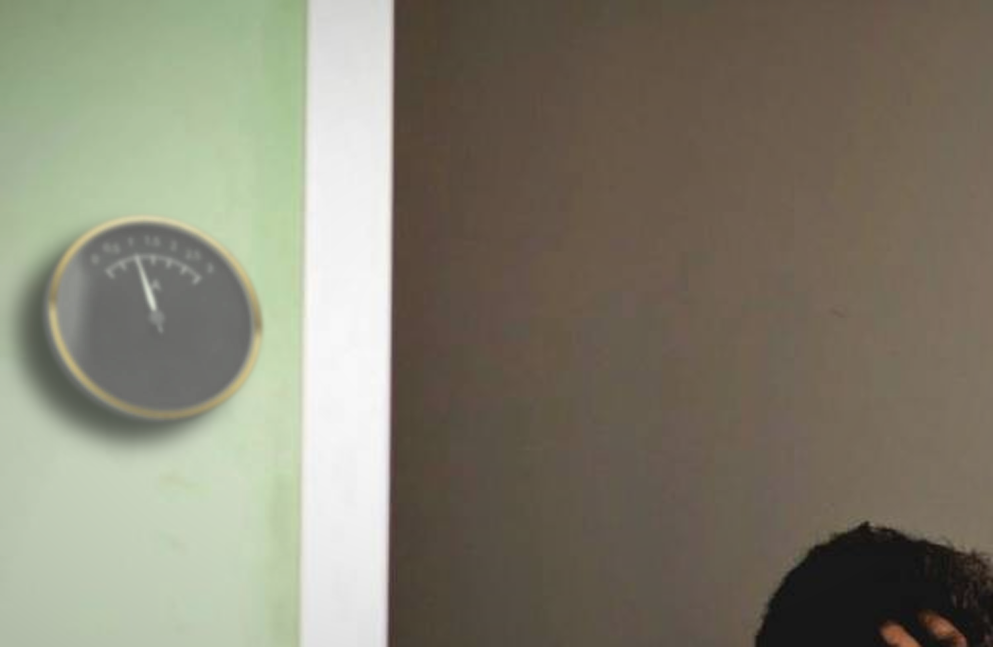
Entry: value=1 unit=A
